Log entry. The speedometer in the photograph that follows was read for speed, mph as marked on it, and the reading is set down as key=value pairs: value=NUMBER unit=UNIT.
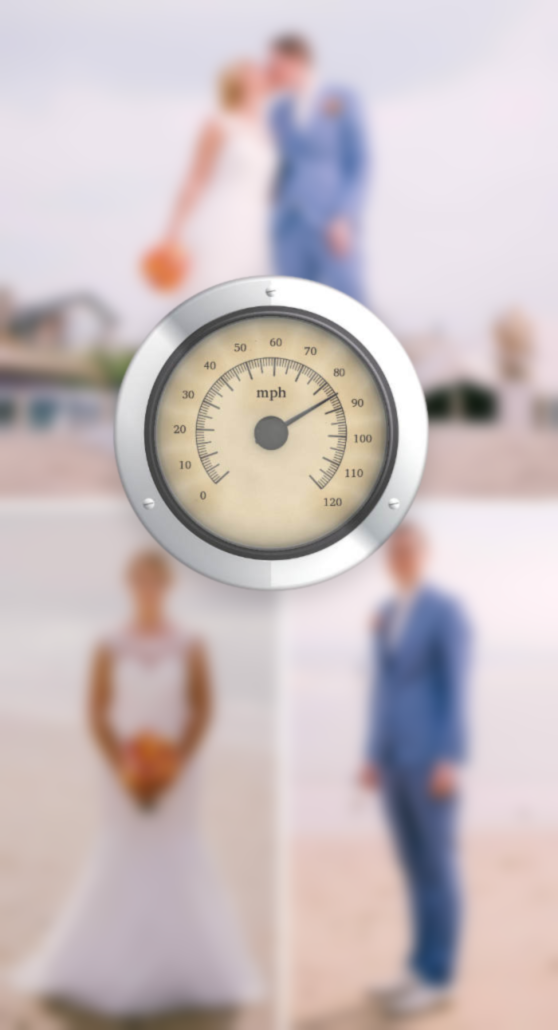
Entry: value=85 unit=mph
